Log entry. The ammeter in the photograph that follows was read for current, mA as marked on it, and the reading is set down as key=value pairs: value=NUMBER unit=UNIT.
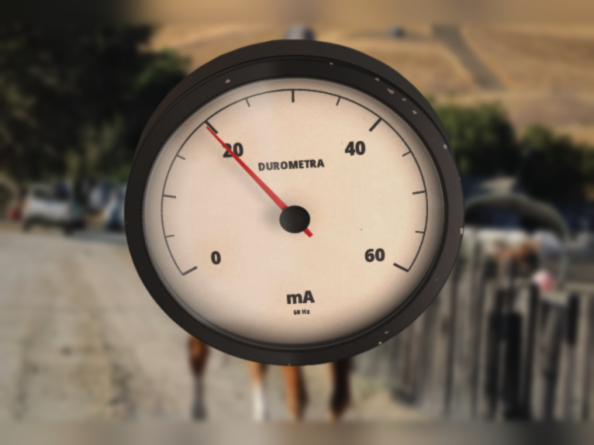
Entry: value=20 unit=mA
